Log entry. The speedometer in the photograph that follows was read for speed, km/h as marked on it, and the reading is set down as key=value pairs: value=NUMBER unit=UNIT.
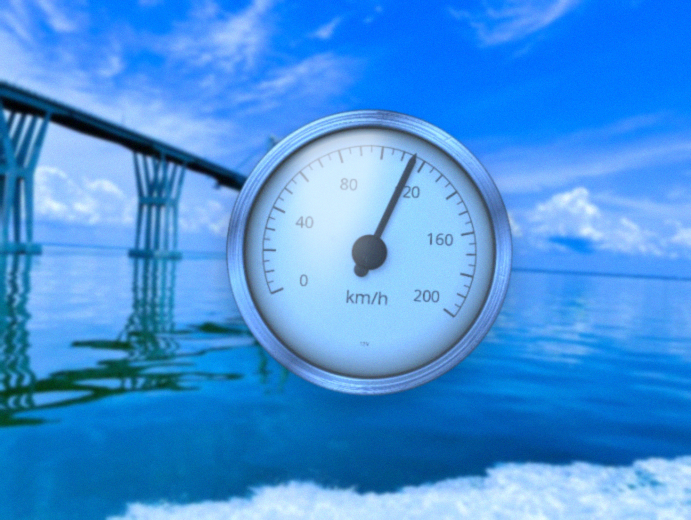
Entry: value=115 unit=km/h
